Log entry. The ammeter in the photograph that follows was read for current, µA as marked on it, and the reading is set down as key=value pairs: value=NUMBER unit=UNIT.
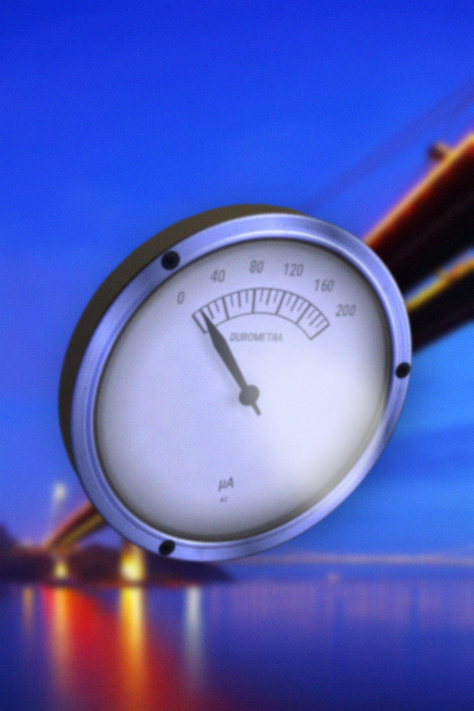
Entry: value=10 unit=µA
